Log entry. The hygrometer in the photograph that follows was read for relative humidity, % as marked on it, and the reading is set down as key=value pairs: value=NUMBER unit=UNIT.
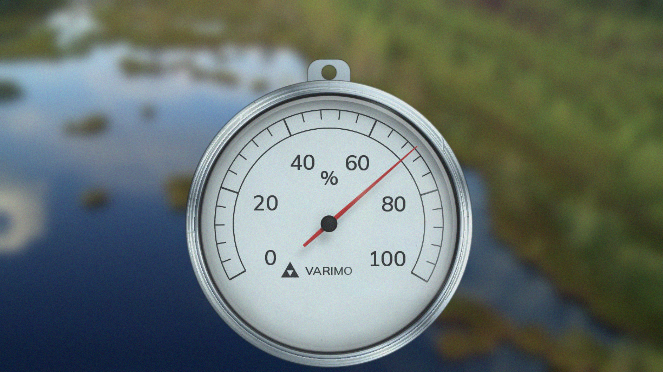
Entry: value=70 unit=%
